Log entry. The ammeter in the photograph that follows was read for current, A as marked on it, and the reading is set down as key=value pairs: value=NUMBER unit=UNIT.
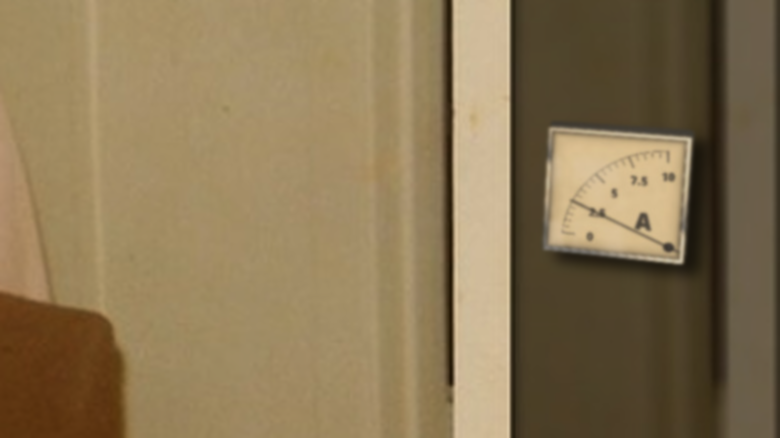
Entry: value=2.5 unit=A
